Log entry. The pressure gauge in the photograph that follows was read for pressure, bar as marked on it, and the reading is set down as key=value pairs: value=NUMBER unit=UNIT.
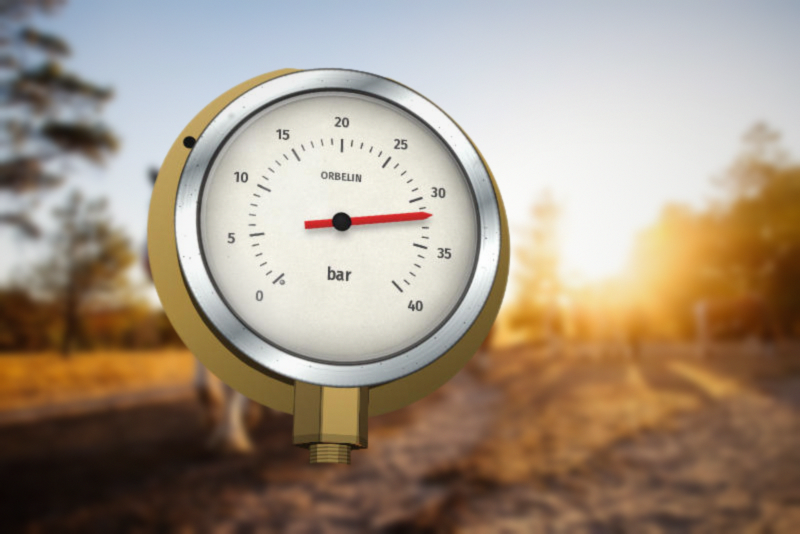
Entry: value=32 unit=bar
